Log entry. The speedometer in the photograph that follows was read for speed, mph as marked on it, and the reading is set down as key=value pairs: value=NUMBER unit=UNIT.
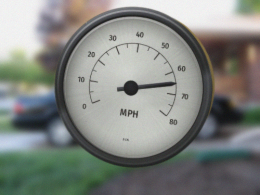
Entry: value=65 unit=mph
